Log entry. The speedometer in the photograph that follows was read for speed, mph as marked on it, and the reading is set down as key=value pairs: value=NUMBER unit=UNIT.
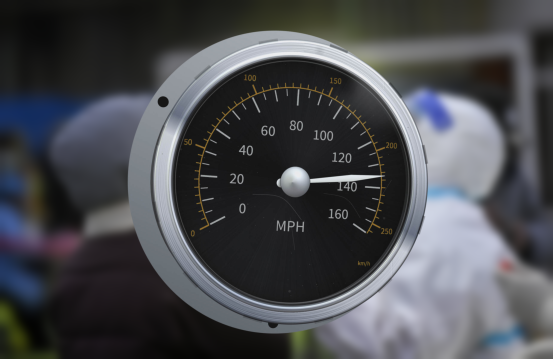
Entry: value=135 unit=mph
